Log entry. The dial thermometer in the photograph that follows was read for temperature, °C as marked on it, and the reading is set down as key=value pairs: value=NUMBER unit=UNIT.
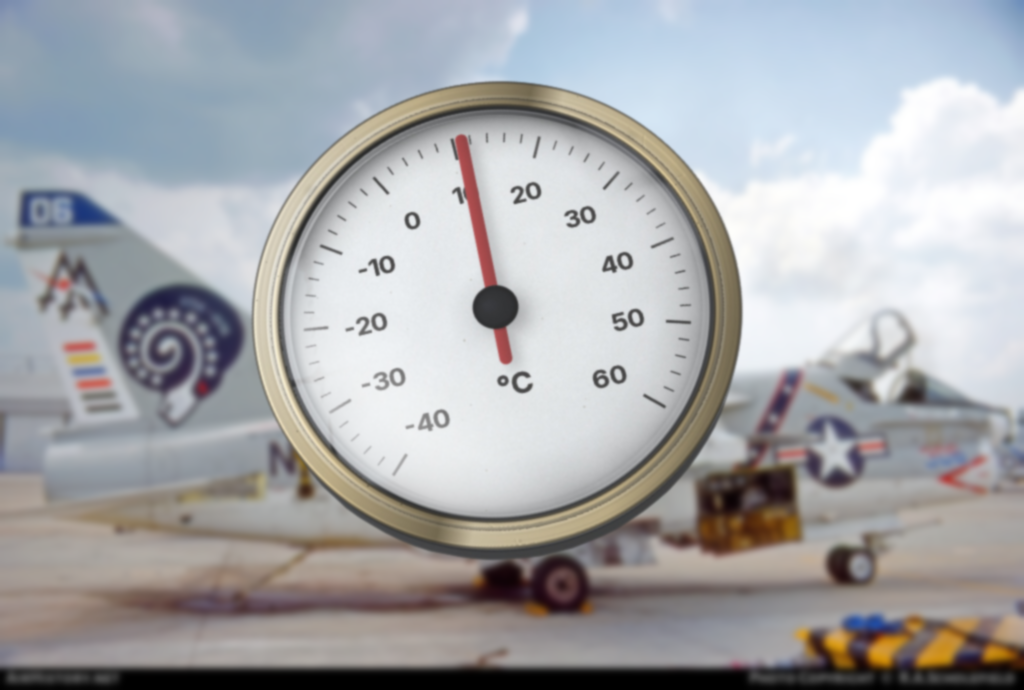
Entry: value=11 unit=°C
